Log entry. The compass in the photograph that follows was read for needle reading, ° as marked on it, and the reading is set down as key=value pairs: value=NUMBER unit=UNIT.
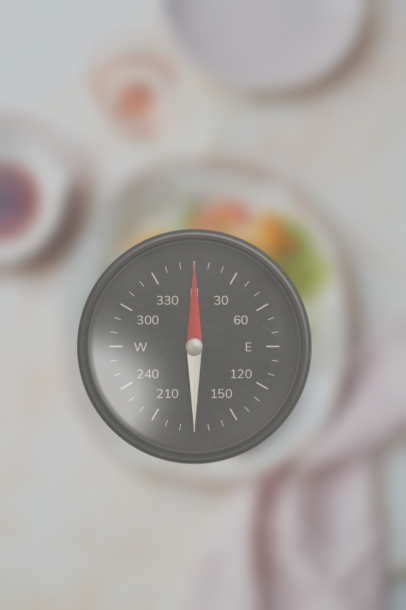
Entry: value=0 unit=°
